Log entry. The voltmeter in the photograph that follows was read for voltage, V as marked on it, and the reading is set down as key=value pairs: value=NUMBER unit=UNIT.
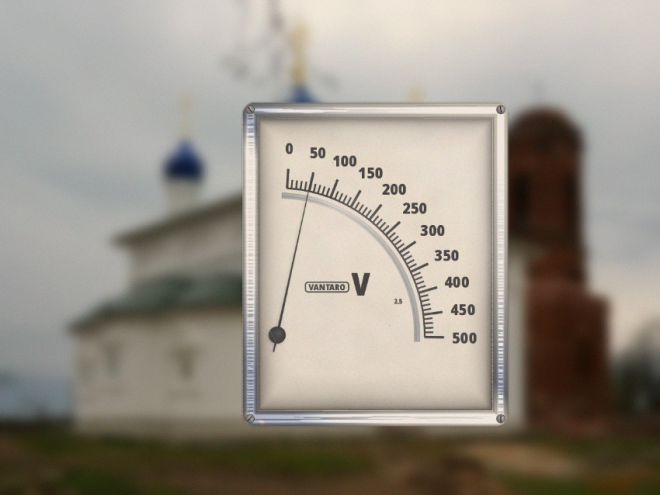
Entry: value=50 unit=V
